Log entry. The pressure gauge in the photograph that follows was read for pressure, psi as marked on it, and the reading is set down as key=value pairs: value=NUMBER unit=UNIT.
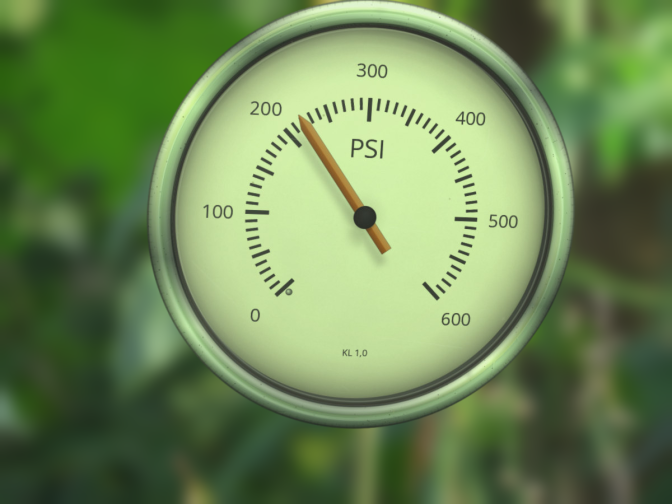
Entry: value=220 unit=psi
